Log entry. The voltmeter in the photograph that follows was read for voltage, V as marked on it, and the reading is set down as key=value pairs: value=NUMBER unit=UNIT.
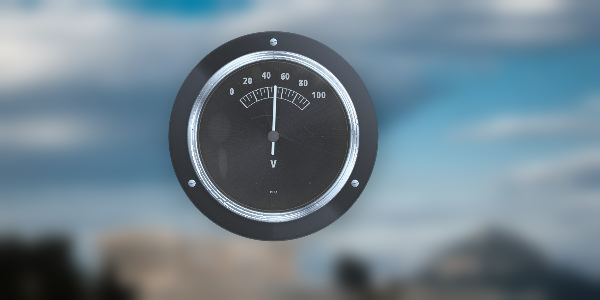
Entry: value=50 unit=V
